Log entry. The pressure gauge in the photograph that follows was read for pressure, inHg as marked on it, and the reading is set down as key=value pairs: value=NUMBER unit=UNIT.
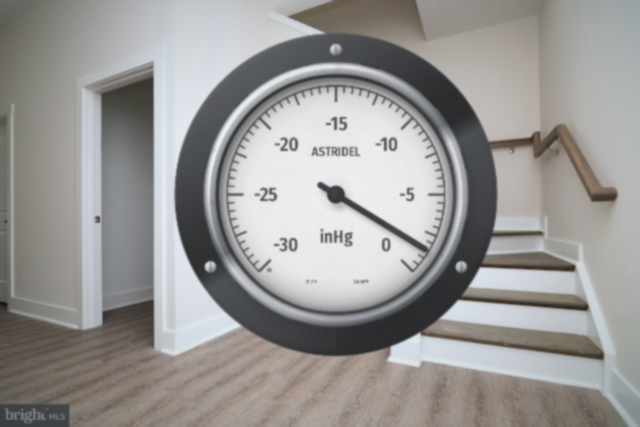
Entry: value=-1.5 unit=inHg
